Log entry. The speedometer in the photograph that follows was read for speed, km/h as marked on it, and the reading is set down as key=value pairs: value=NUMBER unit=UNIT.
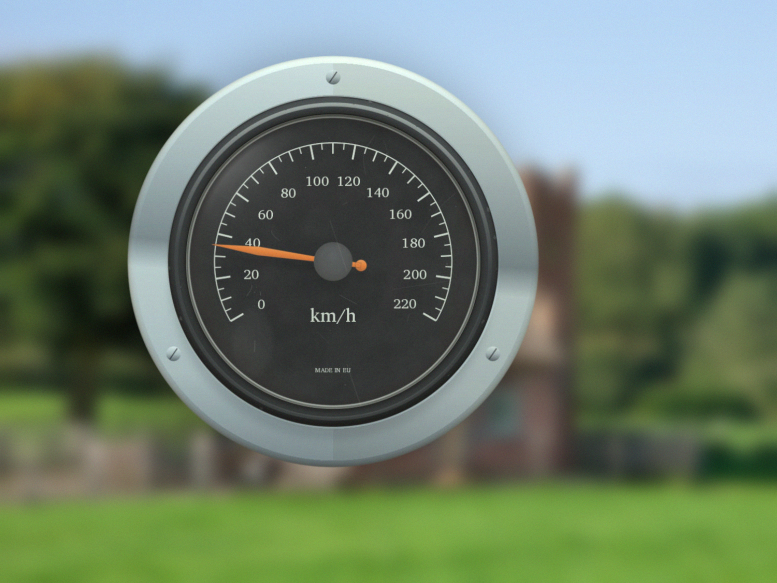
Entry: value=35 unit=km/h
